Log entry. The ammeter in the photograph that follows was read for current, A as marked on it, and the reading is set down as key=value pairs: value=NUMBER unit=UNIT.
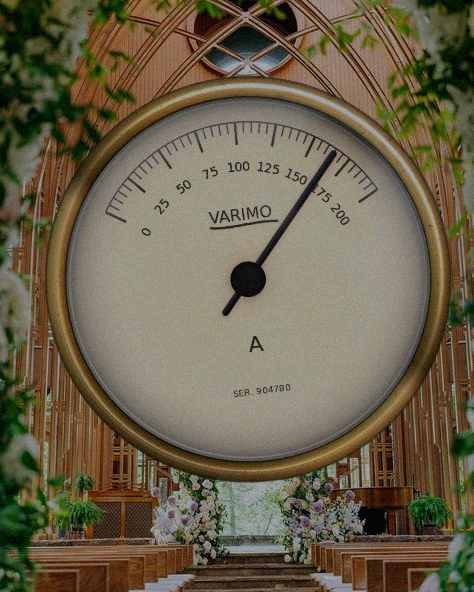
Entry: value=165 unit=A
